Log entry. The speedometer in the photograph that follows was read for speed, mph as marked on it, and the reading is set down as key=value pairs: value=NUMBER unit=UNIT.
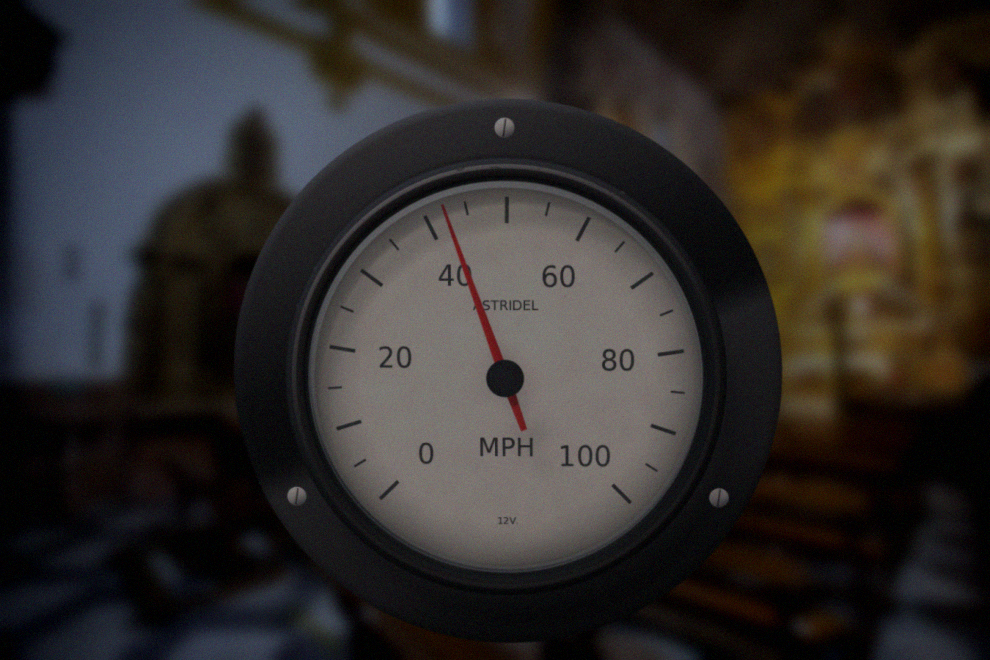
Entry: value=42.5 unit=mph
